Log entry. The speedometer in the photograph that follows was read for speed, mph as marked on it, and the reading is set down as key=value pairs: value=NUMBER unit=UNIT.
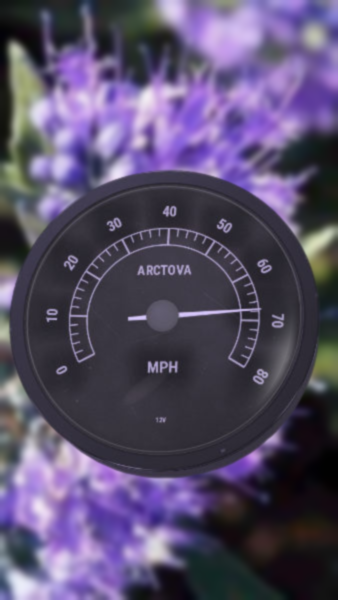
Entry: value=68 unit=mph
